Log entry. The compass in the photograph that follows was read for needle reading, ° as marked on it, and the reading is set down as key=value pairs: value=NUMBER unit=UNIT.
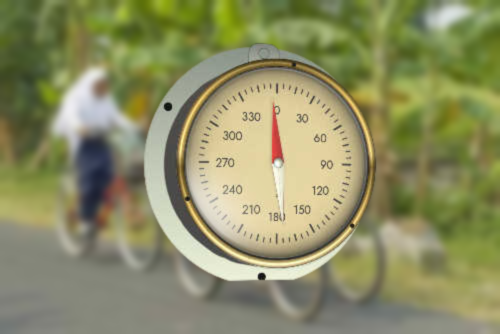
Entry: value=355 unit=°
